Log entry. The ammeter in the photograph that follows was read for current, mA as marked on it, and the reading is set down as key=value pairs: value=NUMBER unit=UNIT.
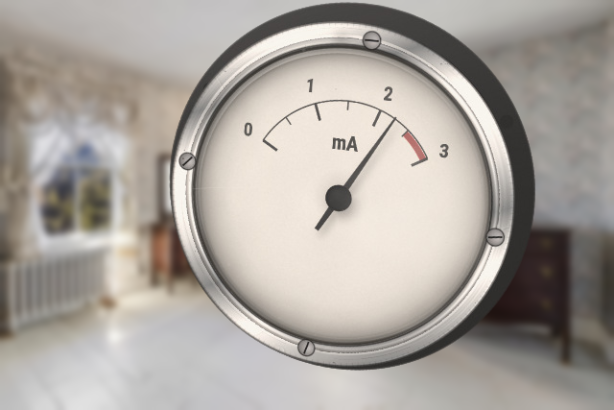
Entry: value=2.25 unit=mA
